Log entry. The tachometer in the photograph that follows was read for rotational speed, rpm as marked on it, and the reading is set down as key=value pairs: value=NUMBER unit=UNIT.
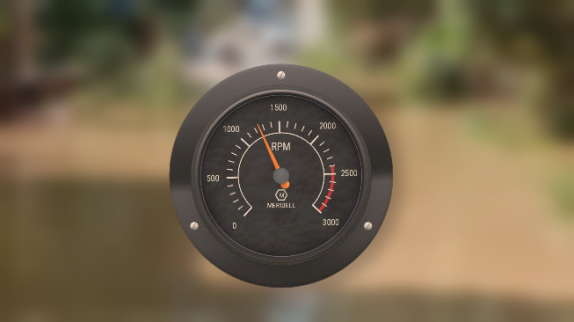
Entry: value=1250 unit=rpm
